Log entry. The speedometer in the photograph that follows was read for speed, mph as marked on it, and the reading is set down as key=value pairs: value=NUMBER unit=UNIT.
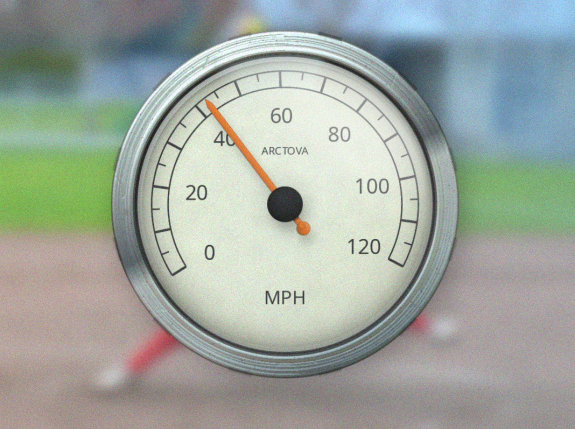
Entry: value=42.5 unit=mph
